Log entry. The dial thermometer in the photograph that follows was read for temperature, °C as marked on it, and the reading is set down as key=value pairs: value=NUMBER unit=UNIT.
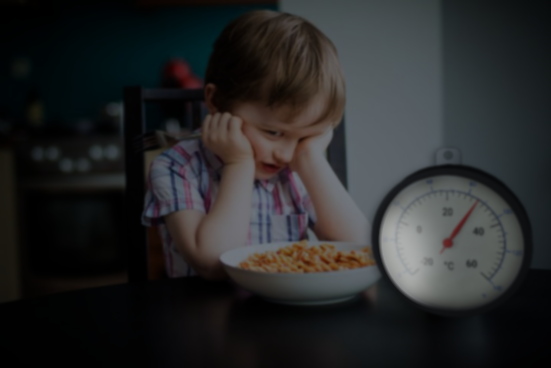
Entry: value=30 unit=°C
